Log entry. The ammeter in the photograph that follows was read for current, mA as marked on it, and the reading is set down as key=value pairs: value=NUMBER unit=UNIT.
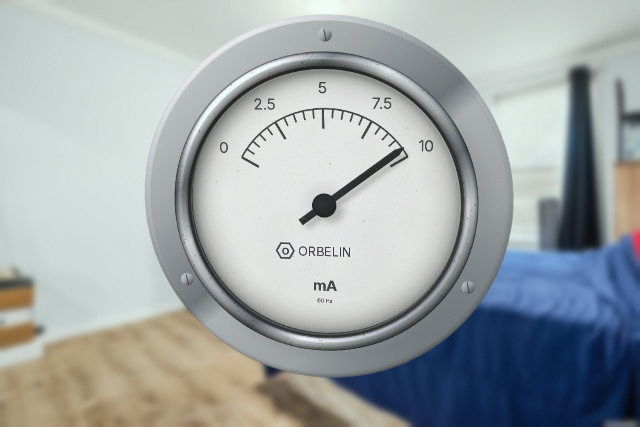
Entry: value=9.5 unit=mA
